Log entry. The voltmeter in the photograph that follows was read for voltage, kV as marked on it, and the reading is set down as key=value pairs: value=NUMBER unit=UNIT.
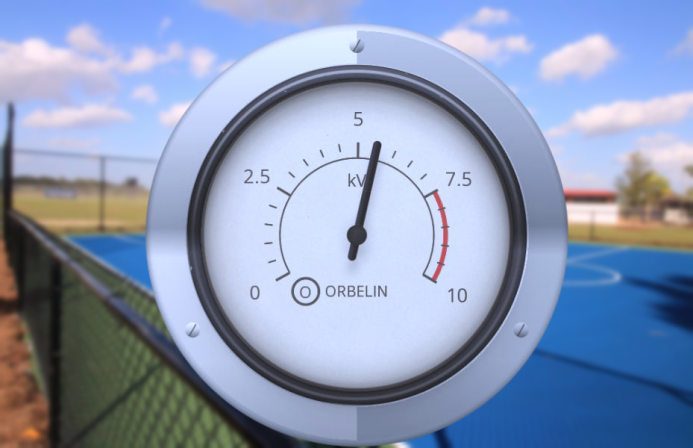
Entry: value=5.5 unit=kV
